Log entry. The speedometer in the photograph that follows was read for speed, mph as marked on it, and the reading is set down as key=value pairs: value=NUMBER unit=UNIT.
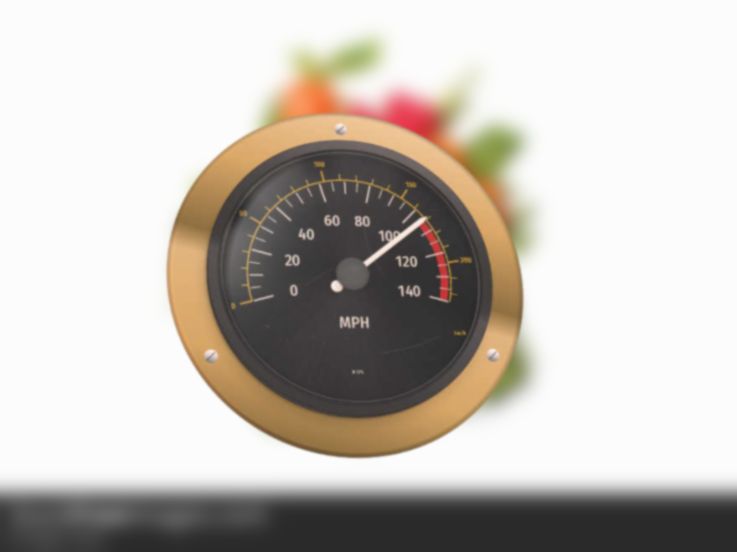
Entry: value=105 unit=mph
